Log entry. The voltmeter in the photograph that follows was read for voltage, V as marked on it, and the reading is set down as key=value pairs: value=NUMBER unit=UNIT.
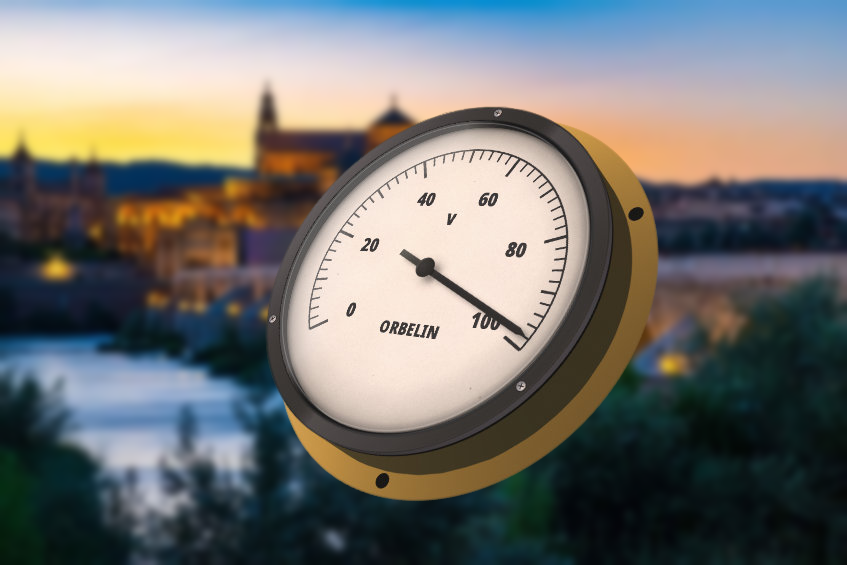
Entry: value=98 unit=V
